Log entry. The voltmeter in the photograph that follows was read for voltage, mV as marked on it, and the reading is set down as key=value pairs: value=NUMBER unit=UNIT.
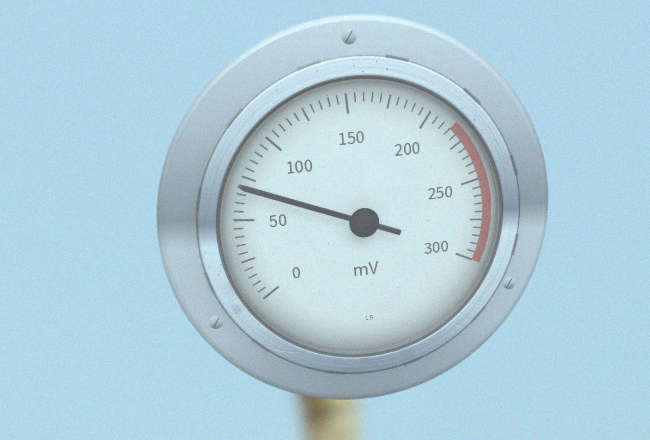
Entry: value=70 unit=mV
